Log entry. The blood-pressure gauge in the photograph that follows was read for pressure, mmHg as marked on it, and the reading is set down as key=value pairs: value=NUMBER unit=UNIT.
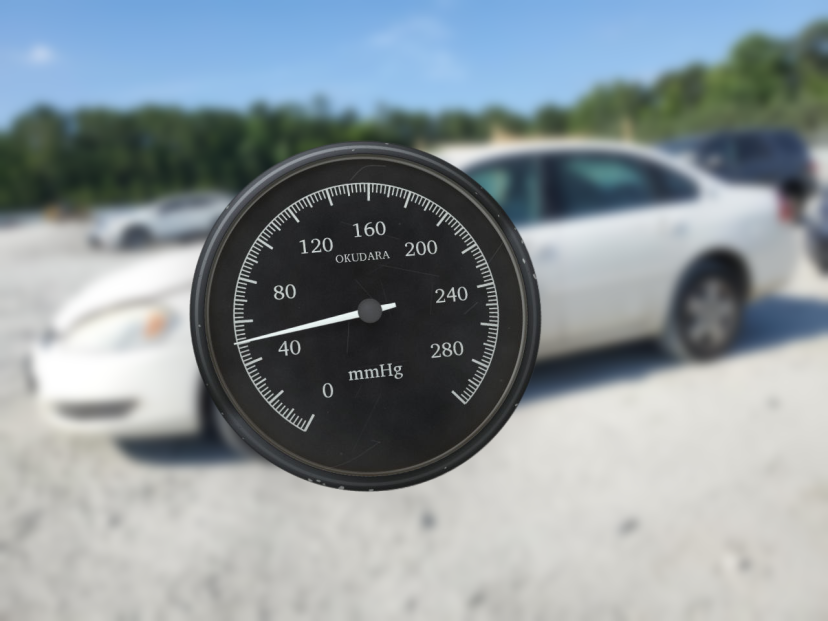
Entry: value=50 unit=mmHg
